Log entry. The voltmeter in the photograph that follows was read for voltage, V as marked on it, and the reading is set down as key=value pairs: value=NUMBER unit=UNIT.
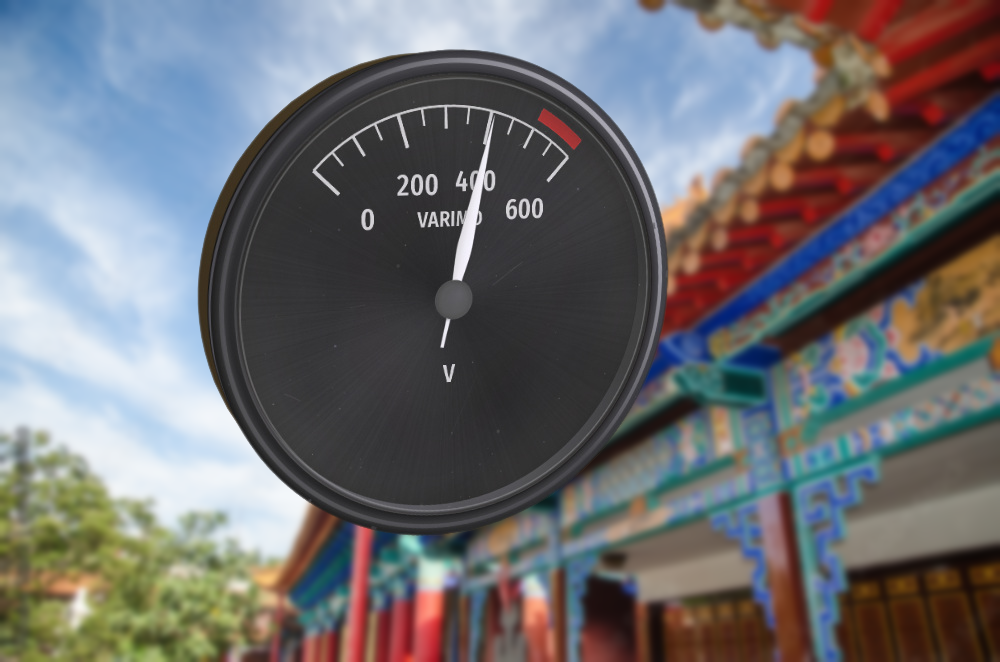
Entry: value=400 unit=V
